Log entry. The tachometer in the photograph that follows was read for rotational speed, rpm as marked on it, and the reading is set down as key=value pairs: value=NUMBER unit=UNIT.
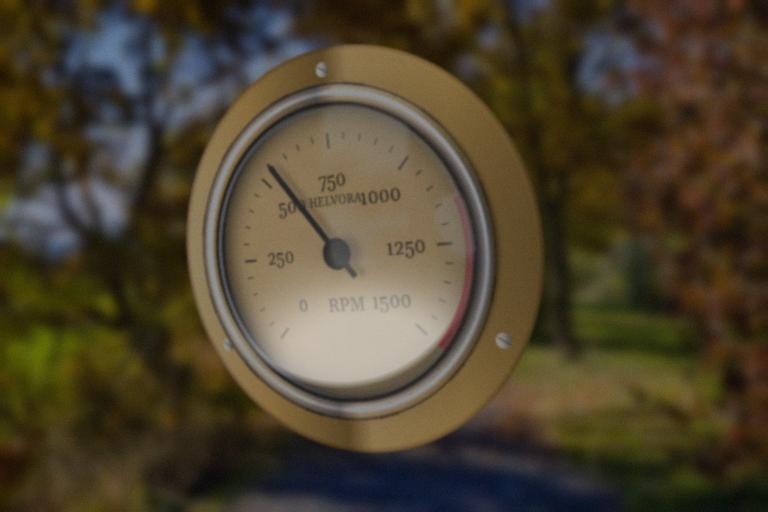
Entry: value=550 unit=rpm
